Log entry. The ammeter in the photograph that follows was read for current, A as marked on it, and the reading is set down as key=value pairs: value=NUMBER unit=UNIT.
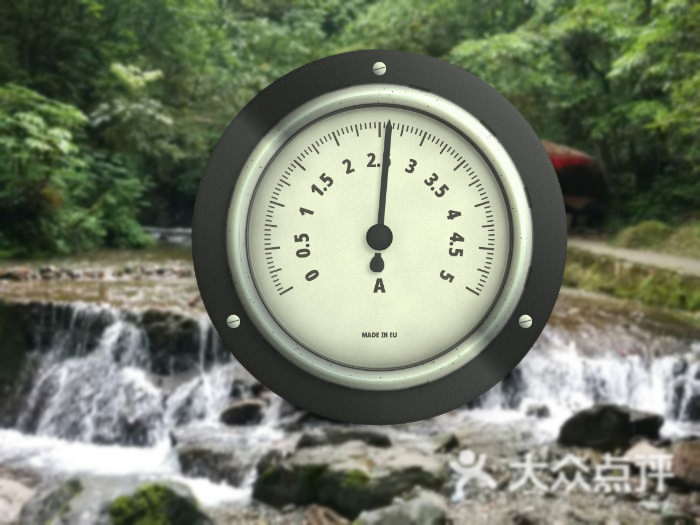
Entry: value=2.6 unit=A
